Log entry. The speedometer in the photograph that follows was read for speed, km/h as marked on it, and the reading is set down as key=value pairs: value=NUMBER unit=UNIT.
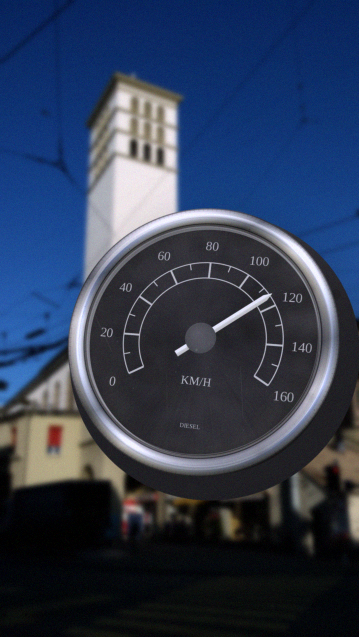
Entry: value=115 unit=km/h
